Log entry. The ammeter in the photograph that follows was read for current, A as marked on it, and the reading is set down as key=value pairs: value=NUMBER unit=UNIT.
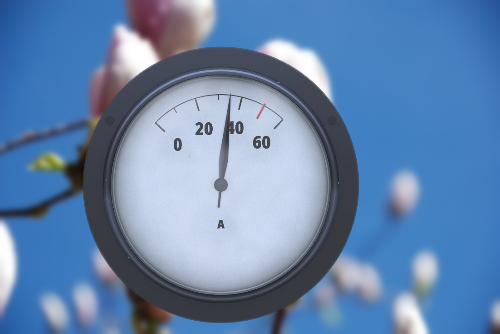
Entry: value=35 unit=A
